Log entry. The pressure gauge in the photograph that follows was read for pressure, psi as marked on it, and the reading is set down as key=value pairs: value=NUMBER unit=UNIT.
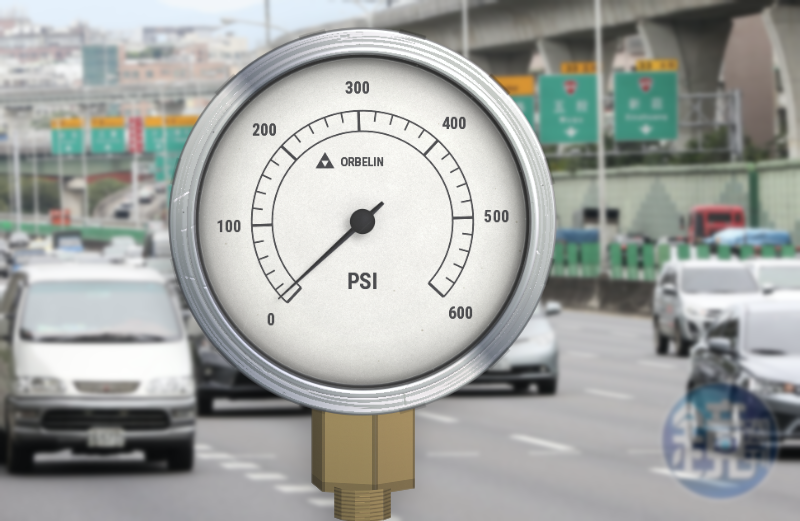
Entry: value=10 unit=psi
